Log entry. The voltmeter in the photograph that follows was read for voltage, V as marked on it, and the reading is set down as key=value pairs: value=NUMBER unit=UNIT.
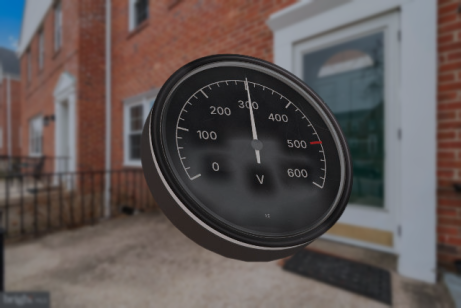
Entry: value=300 unit=V
